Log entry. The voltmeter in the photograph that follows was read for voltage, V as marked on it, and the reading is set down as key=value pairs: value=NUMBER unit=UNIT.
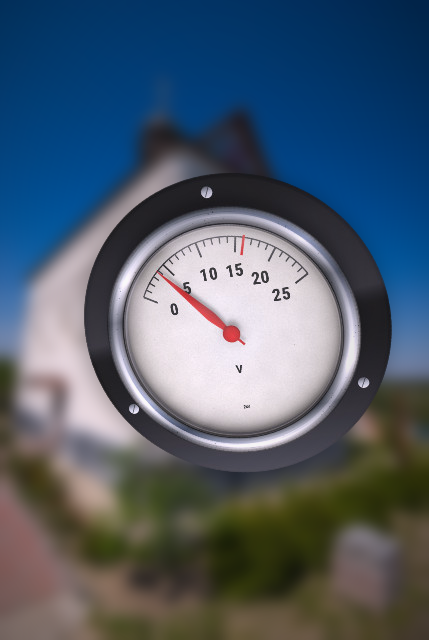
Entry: value=4 unit=V
